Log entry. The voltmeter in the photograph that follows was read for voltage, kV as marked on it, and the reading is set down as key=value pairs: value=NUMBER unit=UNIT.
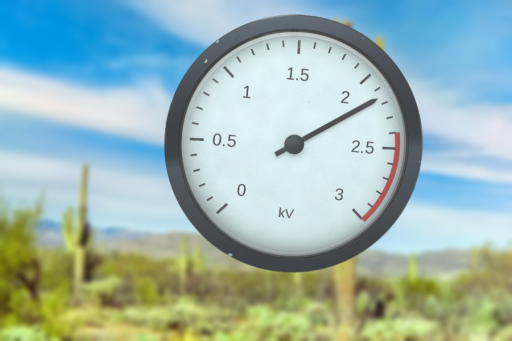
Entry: value=2.15 unit=kV
